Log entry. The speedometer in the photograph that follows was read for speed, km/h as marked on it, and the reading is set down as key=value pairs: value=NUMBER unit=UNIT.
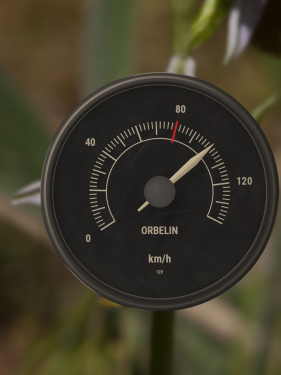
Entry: value=100 unit=km/h
